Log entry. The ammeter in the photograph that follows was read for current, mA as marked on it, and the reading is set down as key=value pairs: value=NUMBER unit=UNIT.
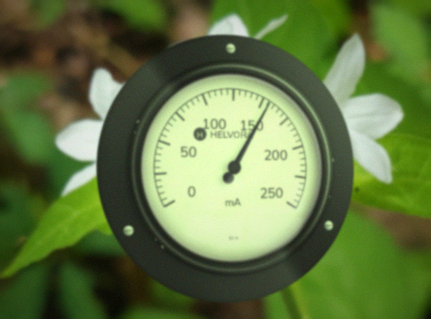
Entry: value=155 unit=mA
